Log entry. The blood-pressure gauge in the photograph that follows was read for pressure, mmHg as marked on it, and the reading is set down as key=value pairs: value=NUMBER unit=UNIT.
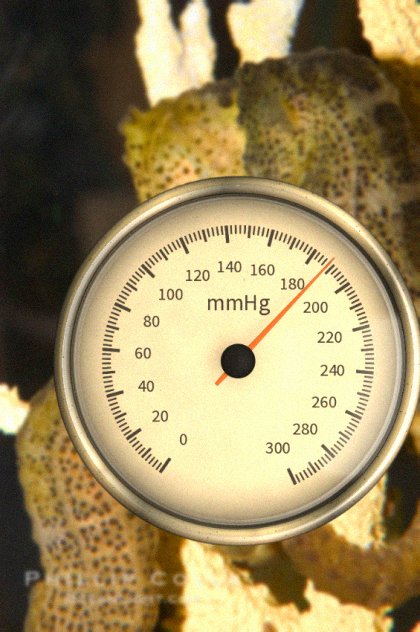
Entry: value=188 unit=mmHg
